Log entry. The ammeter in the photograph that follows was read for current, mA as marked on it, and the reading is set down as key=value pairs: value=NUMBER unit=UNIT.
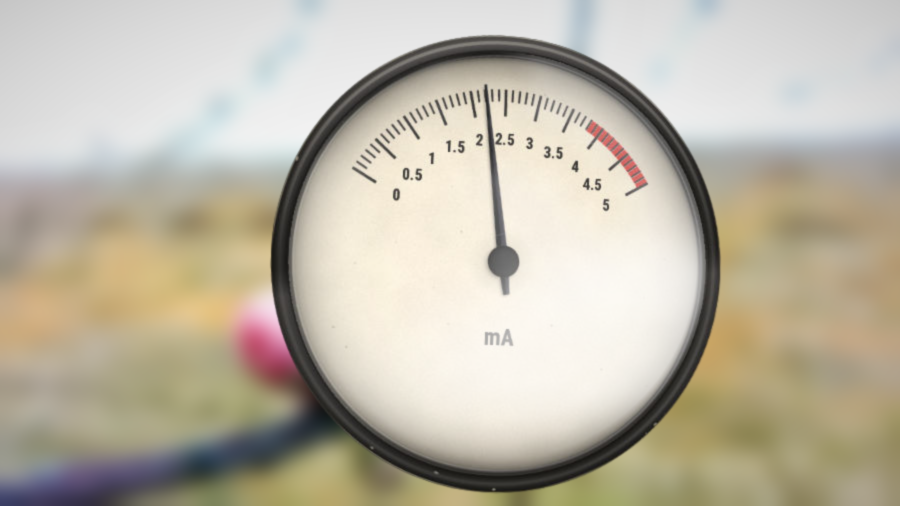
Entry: value=2.2 unit=mA
